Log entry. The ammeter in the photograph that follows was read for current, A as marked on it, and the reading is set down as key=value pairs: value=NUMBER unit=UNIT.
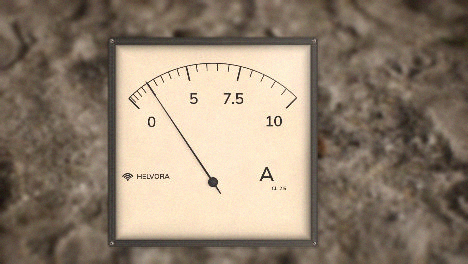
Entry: value=2.5 unit=A
